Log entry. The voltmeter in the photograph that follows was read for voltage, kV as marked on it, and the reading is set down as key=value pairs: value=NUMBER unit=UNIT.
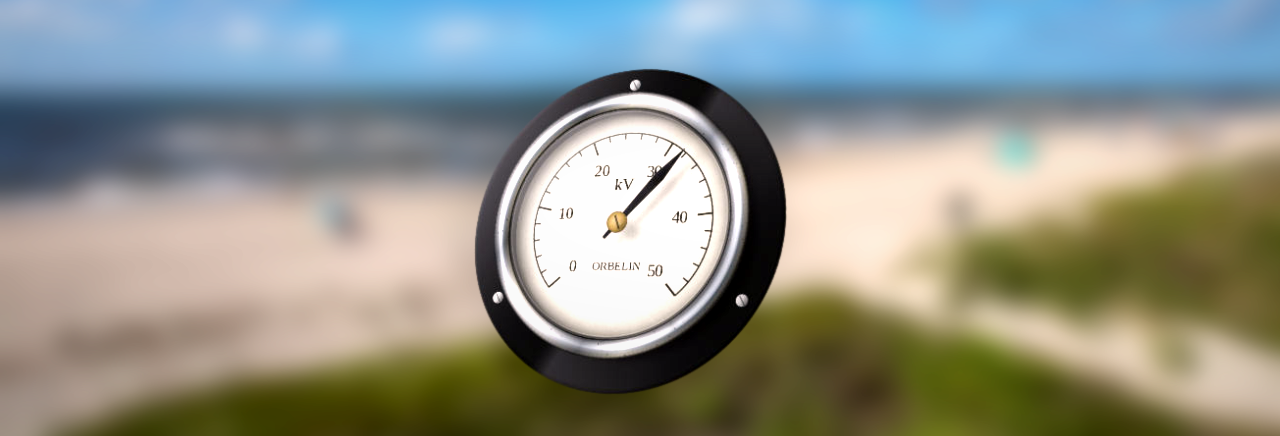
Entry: value=32 unit=kV
